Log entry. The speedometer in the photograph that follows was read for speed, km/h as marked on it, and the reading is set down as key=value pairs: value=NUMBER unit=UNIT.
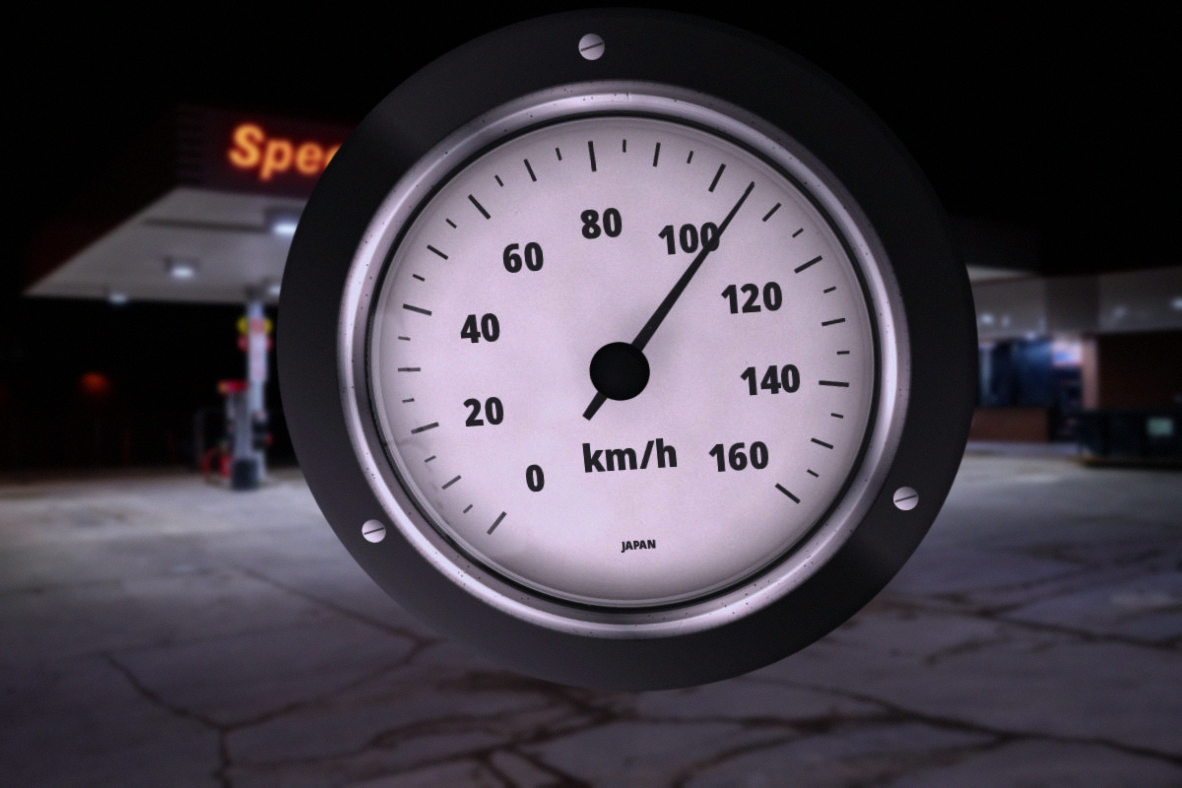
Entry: value=105 unit=km/h
